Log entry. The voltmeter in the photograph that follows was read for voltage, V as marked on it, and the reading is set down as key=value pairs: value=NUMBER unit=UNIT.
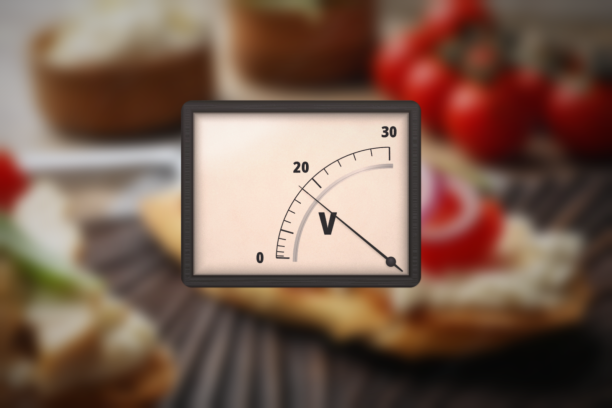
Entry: value=18 unit=V
